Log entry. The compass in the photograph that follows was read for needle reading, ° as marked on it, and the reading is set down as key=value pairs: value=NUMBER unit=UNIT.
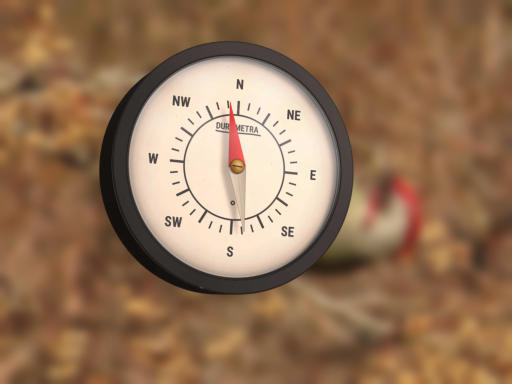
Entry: value=350 unit=°
